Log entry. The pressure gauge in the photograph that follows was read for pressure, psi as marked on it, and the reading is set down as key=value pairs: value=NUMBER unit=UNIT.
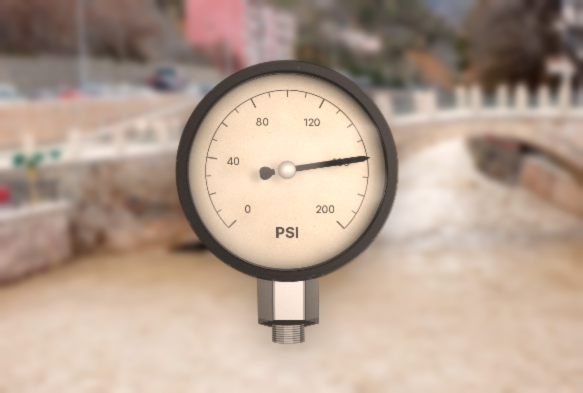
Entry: value=160 unit=psi
